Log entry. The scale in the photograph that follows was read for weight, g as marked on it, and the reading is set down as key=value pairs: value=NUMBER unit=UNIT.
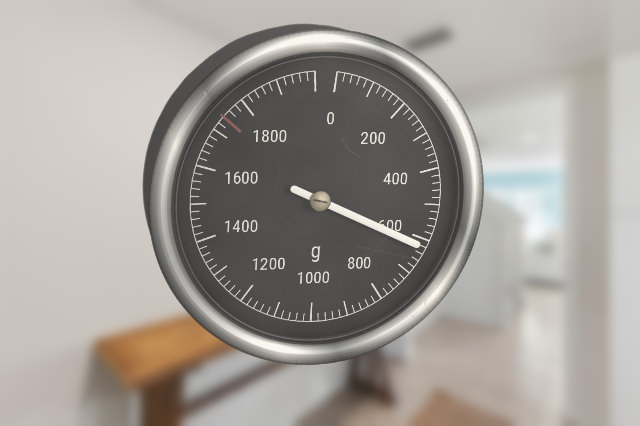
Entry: value=620 unit=g
